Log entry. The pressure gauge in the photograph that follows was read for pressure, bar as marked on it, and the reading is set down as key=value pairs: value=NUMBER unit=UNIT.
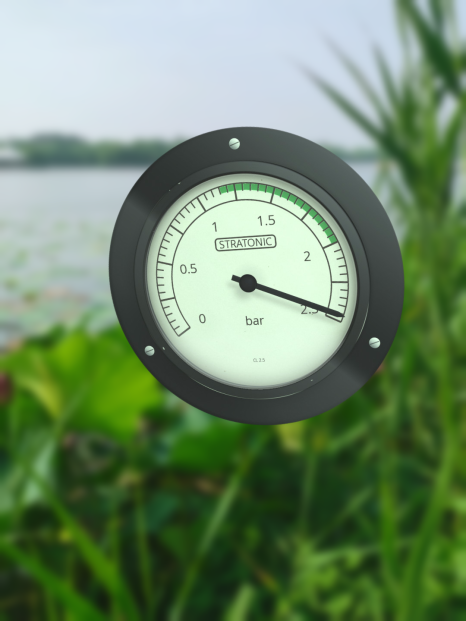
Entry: value=2.45 unit=bar
